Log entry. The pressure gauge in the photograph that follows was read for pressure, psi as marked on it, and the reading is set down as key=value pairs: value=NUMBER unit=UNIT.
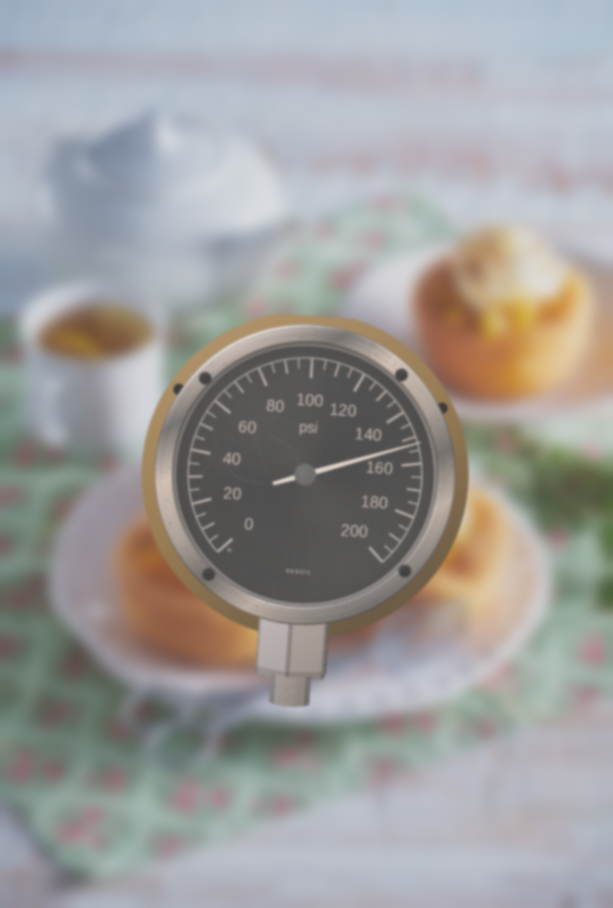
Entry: value=152.5 unit=psi
